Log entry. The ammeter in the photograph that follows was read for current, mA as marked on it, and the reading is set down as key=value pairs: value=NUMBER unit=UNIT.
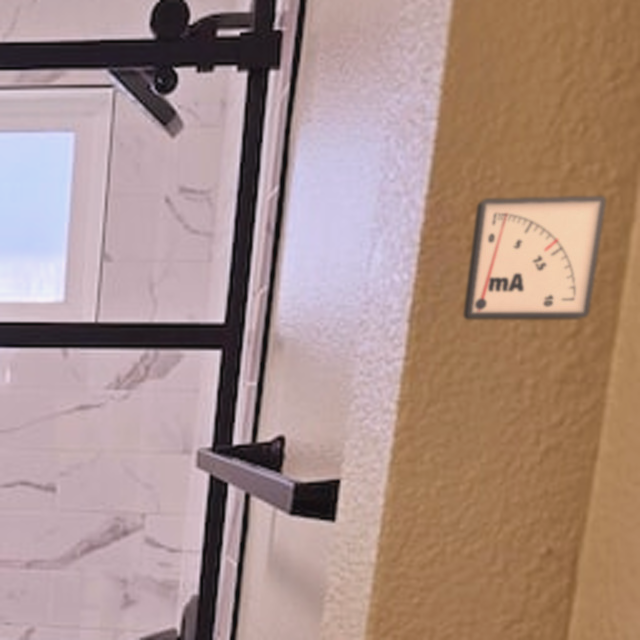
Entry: value=2.5 unit=mA
